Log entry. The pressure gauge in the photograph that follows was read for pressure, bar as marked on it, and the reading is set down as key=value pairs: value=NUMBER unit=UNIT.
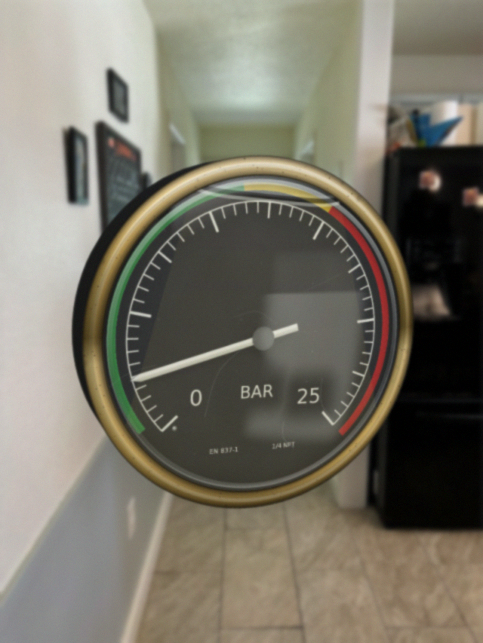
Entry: value=2.5 unit=bar
